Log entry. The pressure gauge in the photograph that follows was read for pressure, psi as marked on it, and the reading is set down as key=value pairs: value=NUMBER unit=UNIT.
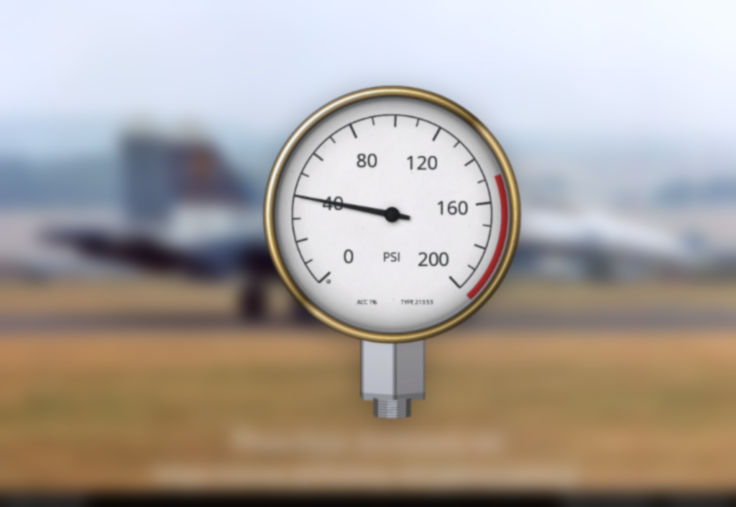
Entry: value=40 unit=psi
